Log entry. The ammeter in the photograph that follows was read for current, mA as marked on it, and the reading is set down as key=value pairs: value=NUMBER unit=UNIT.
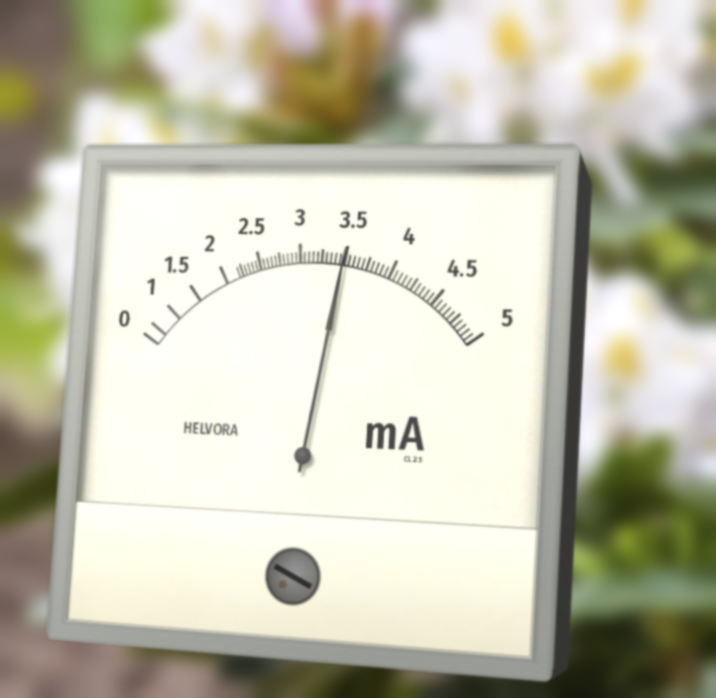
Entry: value=3.5 unit=mA
